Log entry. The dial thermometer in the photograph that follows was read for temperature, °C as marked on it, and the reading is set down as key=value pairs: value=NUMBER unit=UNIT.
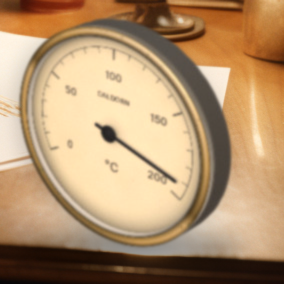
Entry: value=190 unit=°C
